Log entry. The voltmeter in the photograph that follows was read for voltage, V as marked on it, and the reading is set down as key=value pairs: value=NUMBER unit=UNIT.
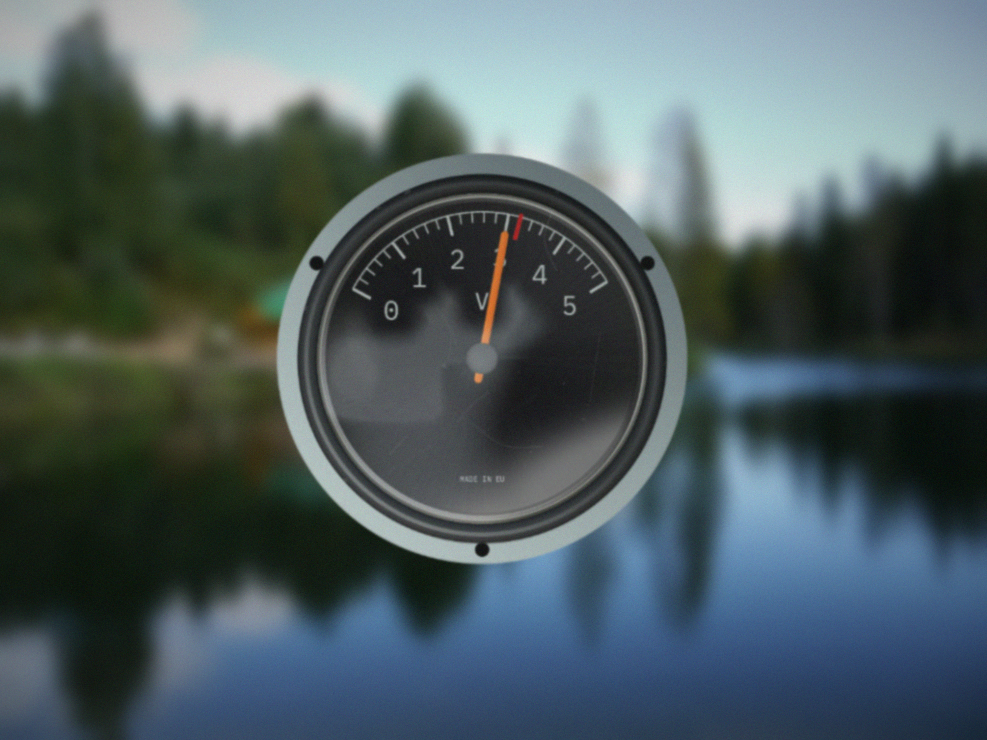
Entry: value=3 unit=V
